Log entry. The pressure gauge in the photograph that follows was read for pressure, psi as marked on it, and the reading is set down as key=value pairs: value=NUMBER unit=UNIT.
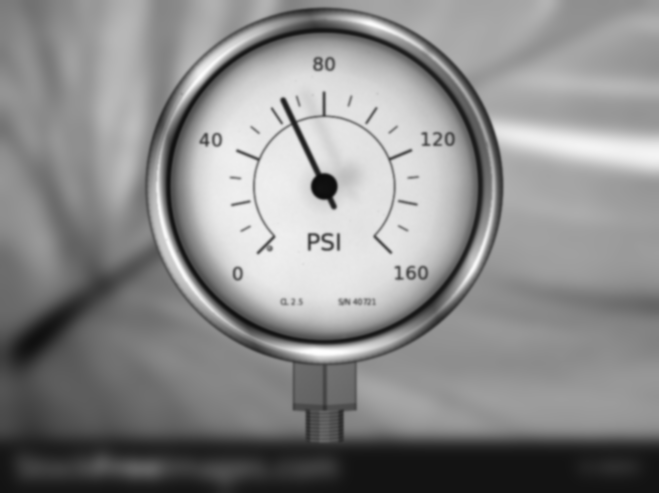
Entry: value=65 unit=psi
